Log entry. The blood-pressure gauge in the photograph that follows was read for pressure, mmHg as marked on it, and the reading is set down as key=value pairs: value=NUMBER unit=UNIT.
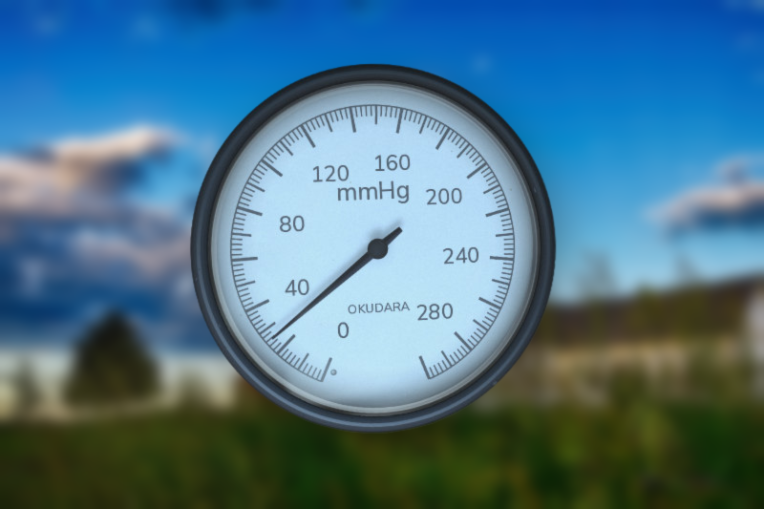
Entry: value=26 unit=mmHg
